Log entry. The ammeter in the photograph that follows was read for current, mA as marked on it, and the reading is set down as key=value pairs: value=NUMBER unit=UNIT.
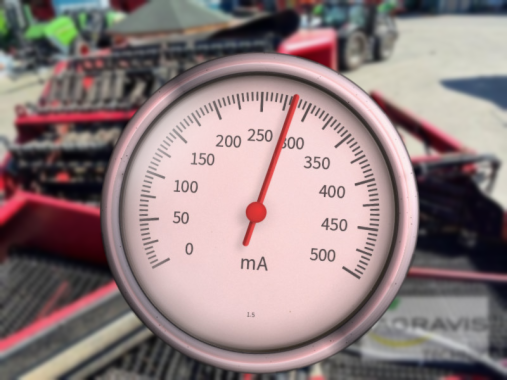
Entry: value=285 unit=mA
